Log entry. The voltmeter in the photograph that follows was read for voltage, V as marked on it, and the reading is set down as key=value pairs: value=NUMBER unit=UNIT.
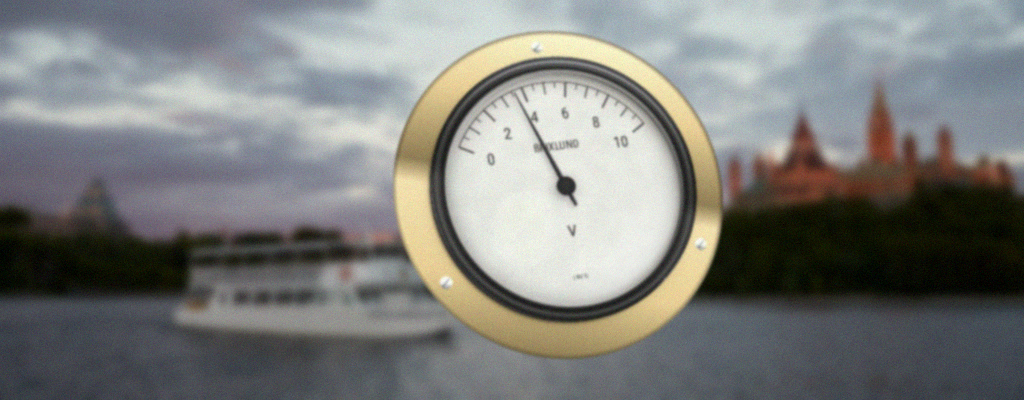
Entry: value=3.5 unit=V
